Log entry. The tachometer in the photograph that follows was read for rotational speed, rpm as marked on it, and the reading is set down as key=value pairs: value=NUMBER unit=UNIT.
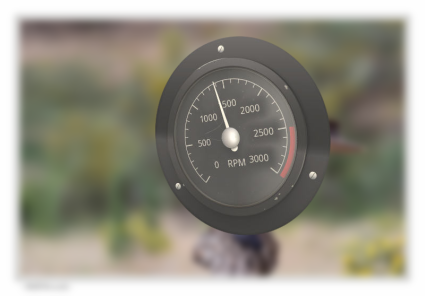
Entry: value=1400 unit=rpm
